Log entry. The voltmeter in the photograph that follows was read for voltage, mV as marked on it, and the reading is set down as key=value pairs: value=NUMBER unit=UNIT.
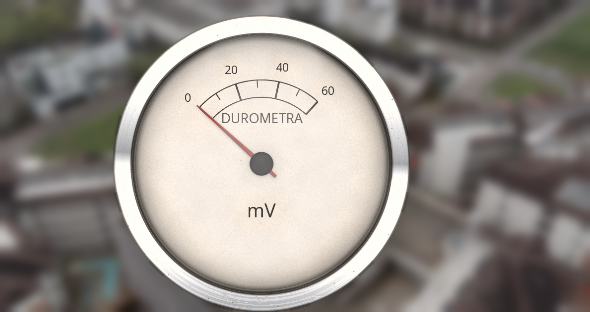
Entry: value=0 unit=mV
